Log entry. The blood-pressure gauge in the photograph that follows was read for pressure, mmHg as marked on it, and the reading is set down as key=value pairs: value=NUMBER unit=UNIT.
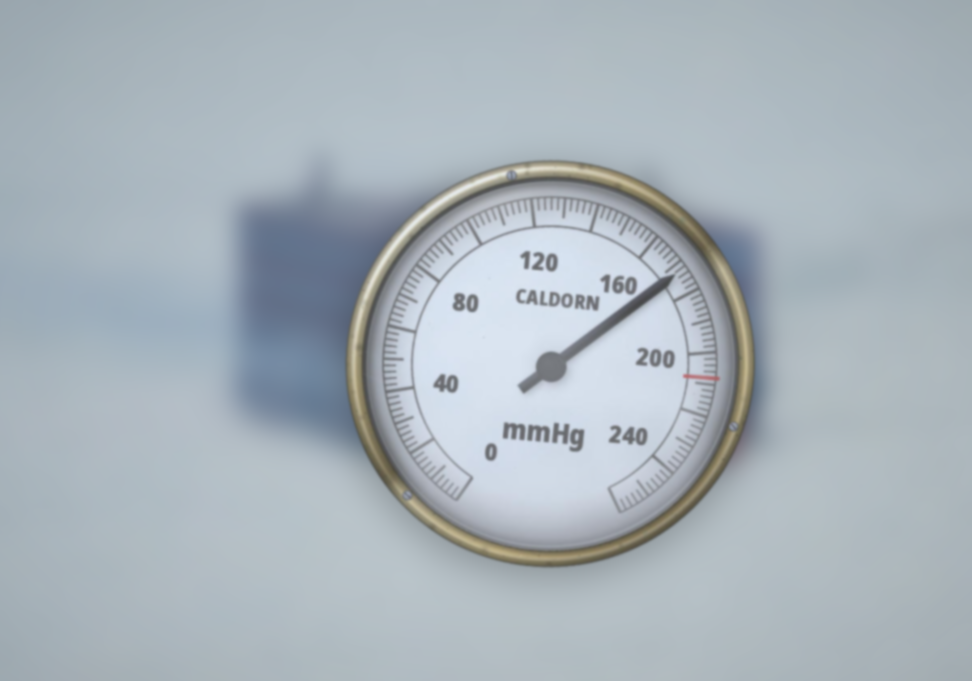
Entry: value=172 unit=mmHg
